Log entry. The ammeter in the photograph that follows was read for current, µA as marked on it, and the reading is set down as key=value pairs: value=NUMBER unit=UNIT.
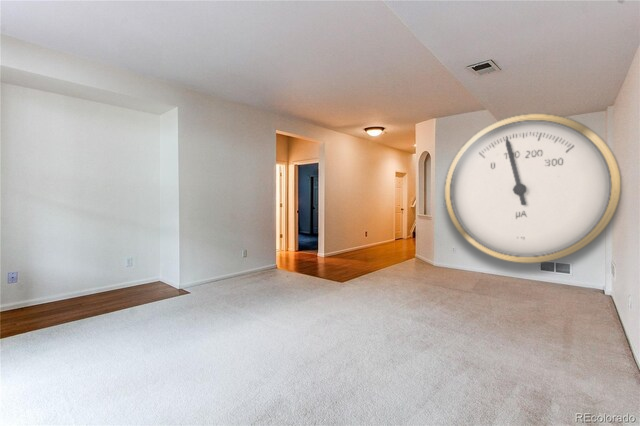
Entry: value=100 unit=µA
